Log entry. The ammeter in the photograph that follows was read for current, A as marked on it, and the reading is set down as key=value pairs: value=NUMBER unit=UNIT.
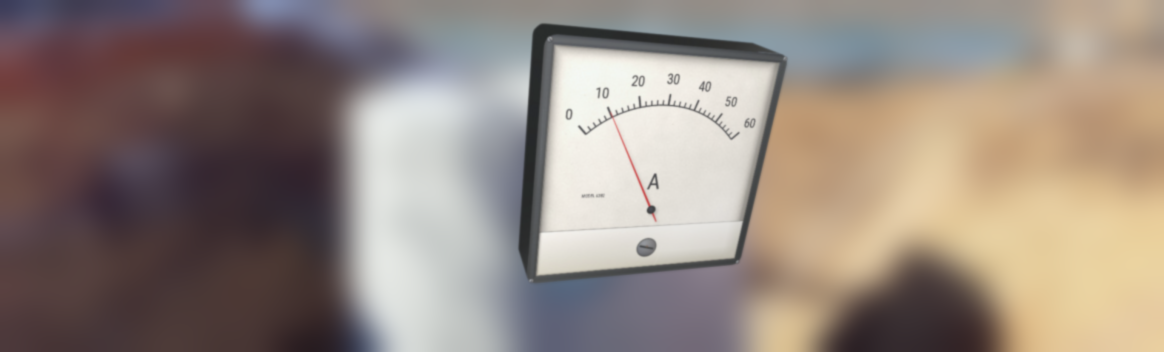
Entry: value=10 unit=A
